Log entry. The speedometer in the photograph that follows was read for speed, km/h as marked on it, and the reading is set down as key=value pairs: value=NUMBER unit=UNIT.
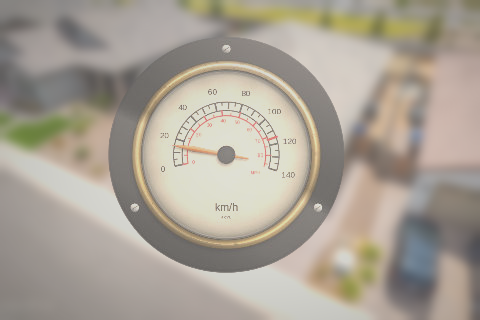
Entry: value=15 unit=km/h
